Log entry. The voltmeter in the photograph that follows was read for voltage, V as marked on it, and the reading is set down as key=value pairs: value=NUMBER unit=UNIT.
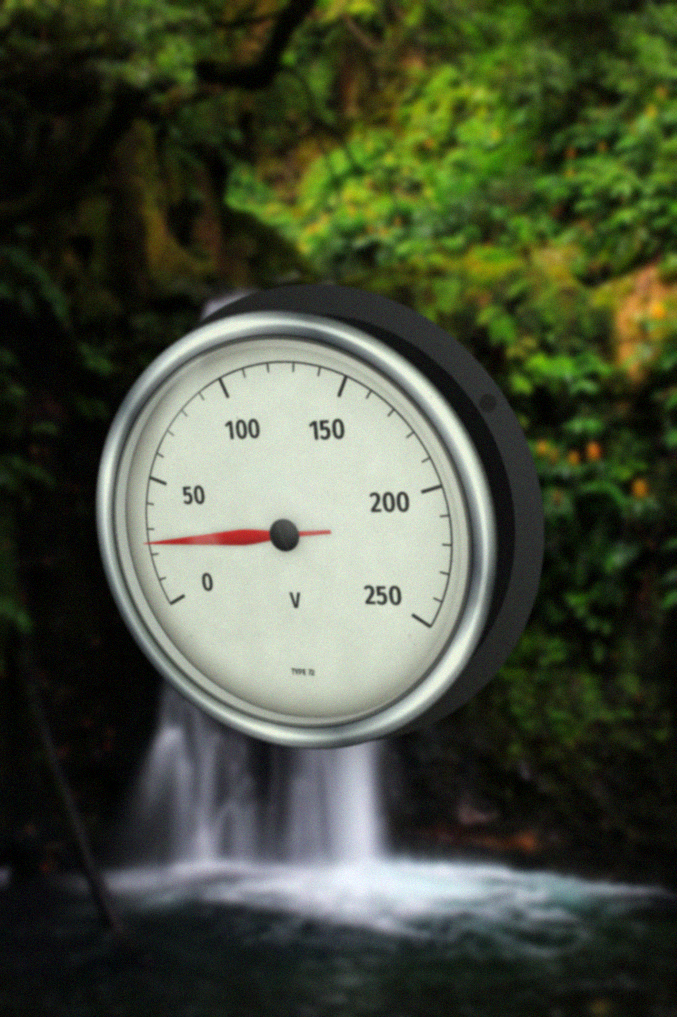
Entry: value=25 unit=V
